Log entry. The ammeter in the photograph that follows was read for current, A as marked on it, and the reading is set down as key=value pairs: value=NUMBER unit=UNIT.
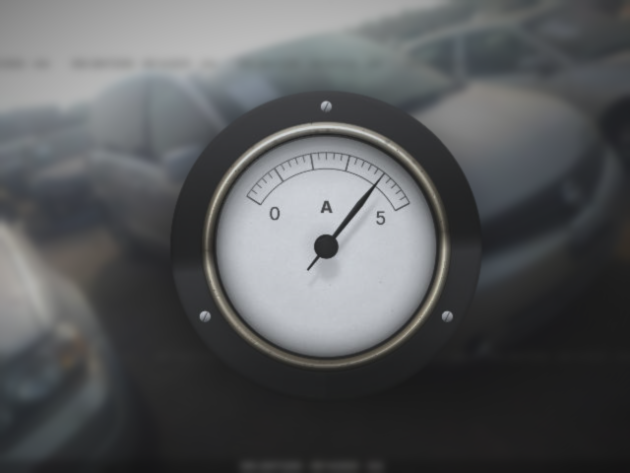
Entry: value=4 unit=A
